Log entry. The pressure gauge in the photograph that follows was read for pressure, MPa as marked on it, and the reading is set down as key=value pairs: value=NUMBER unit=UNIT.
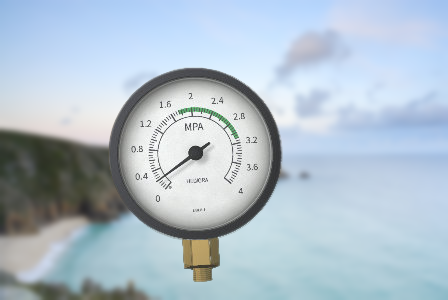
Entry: value=0.2 unit=MPa
